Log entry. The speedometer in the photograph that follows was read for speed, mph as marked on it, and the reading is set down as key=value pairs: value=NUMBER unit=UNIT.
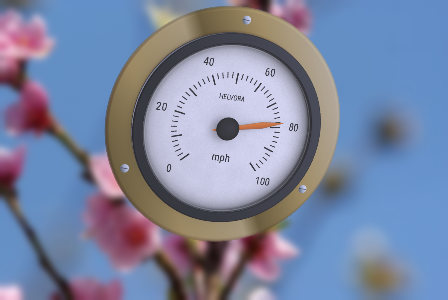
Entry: value=78 unit=mph
